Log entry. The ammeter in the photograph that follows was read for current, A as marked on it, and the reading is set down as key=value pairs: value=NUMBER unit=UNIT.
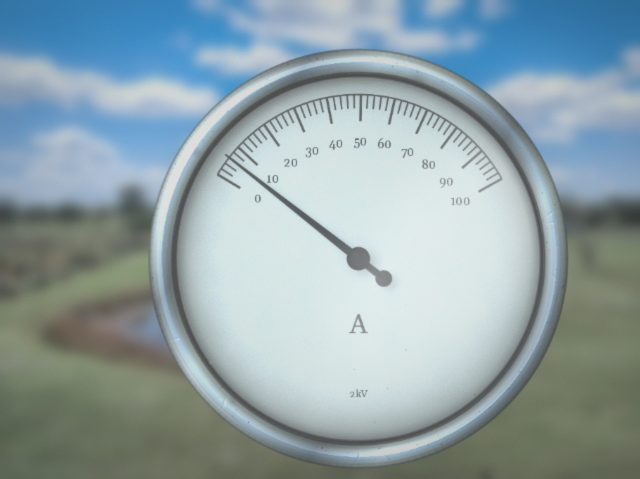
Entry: value=6 unit=A
